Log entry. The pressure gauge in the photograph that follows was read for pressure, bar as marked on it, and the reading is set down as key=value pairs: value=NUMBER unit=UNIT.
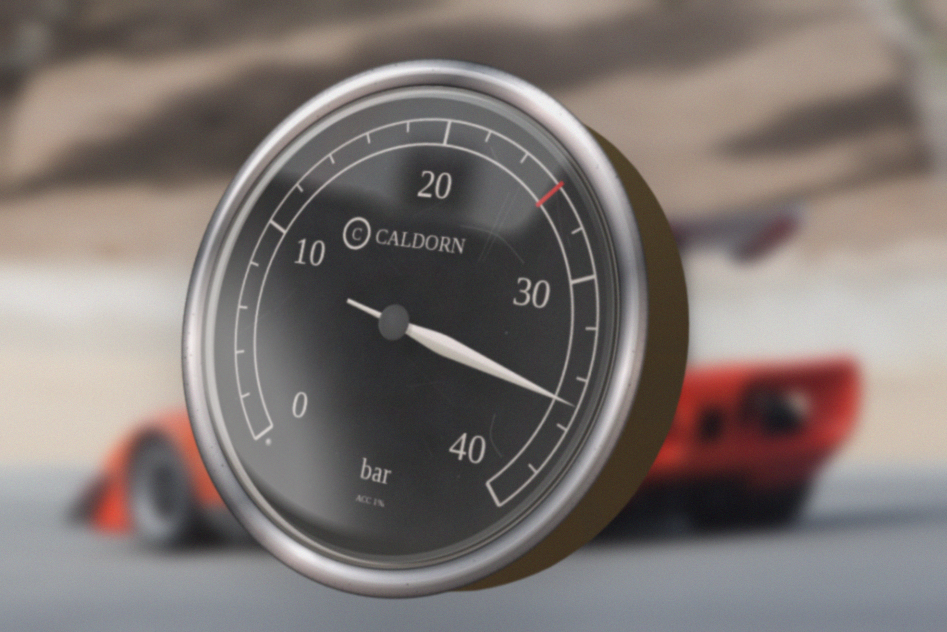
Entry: value=35 unit=bar
